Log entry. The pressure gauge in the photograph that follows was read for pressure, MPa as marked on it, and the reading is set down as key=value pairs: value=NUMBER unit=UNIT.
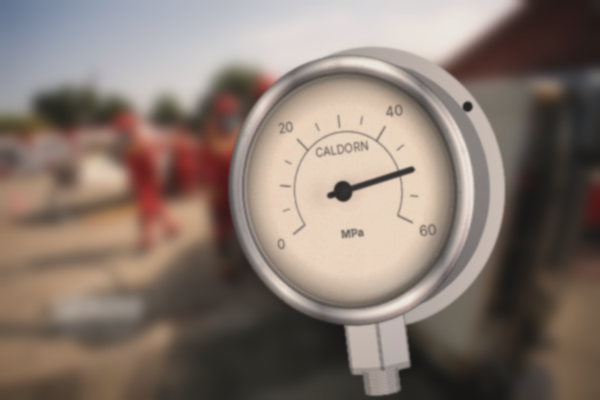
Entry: value=50 unit=MPa
